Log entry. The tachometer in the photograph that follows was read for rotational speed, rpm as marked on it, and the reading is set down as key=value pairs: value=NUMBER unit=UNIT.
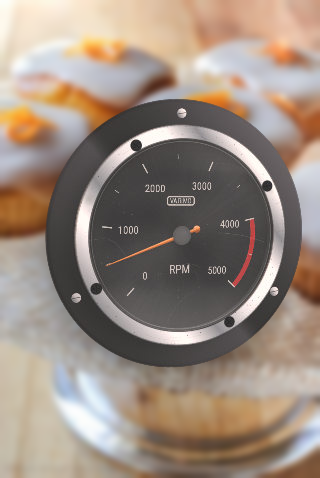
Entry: value=500 unit=rpm
